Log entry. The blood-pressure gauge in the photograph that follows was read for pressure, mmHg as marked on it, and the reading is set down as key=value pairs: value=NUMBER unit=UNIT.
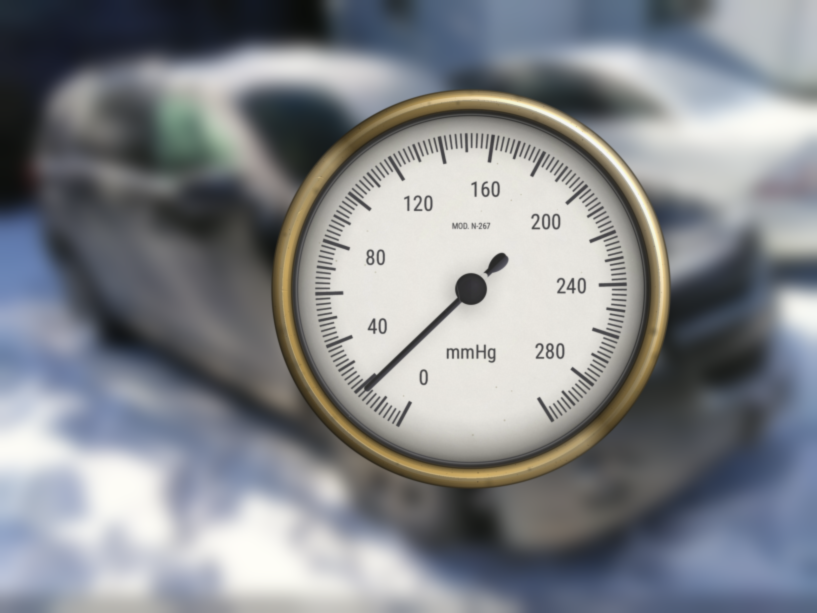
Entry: value=18 unit=mmHg
